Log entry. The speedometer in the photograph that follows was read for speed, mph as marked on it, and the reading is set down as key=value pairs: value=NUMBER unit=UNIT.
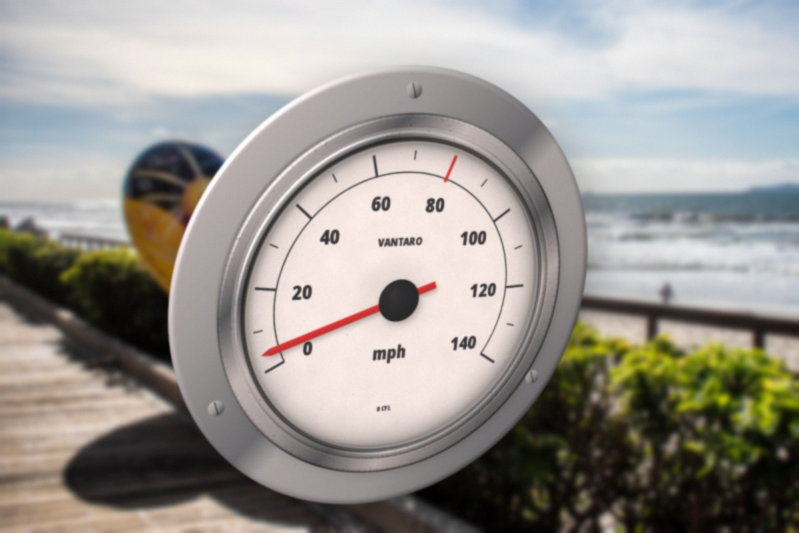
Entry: value=5 unit=mph
